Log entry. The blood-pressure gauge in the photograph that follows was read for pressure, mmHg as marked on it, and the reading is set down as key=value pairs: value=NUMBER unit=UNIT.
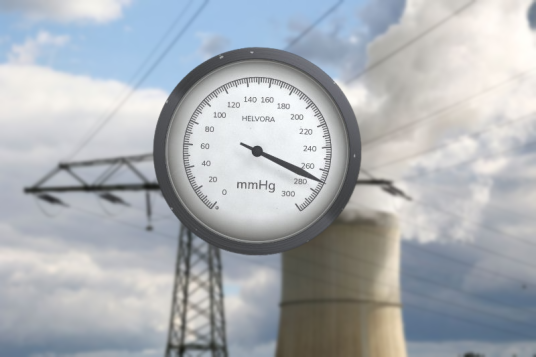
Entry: value=270 unit=mmHg
